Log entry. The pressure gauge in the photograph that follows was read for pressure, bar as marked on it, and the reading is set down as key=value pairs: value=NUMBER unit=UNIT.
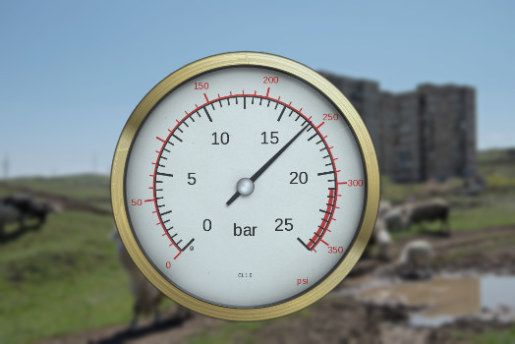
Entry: value=16.75 unit=bar
